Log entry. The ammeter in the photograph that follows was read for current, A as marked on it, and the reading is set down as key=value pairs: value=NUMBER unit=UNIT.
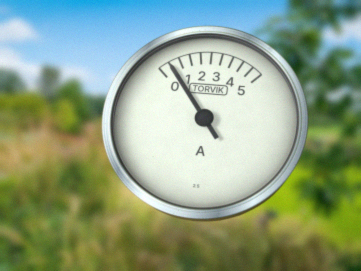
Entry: value=0.5 unit=A
